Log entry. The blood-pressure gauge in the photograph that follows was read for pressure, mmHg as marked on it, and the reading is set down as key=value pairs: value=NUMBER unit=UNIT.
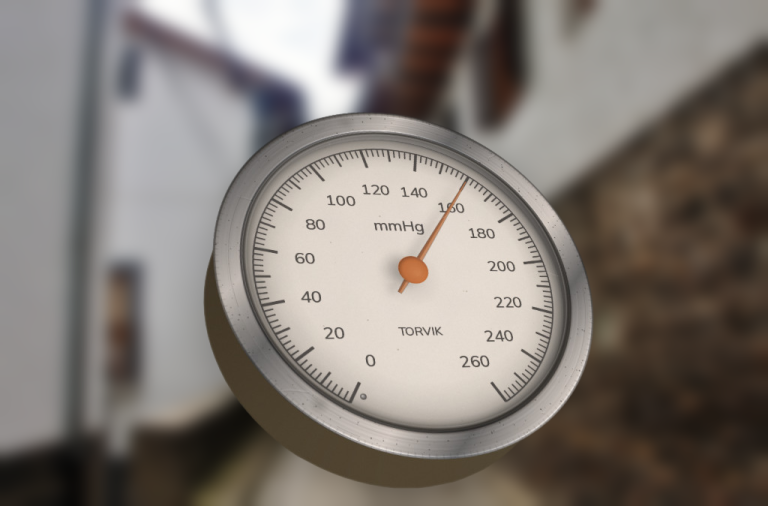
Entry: value=160 unit=mmHg
